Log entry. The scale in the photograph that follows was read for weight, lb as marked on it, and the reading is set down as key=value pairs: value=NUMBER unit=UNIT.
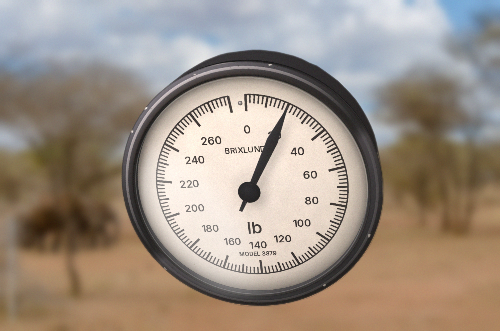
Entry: value=20 unit=lb
